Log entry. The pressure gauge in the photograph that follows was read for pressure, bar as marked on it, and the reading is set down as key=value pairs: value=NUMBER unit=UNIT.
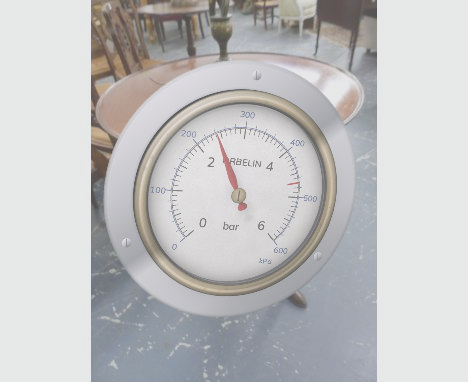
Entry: value=2.4 unit=bar
